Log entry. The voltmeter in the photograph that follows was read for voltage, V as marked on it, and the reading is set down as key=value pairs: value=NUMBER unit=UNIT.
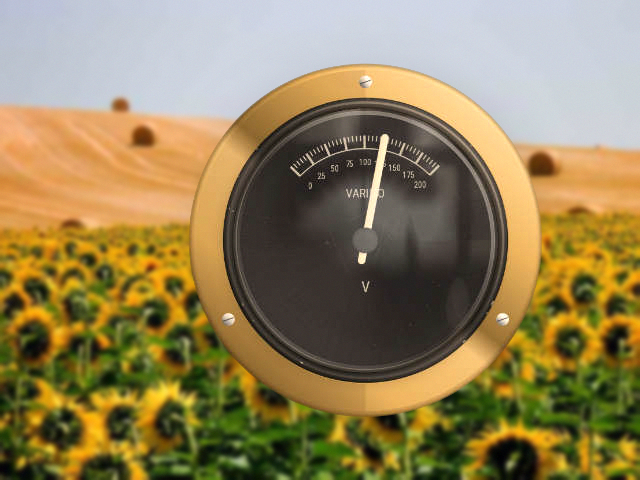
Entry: value=125 unit=V
